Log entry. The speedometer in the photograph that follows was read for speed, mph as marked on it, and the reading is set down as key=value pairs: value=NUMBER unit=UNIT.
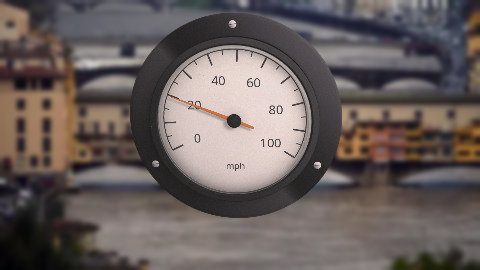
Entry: value=20 unit=mph
